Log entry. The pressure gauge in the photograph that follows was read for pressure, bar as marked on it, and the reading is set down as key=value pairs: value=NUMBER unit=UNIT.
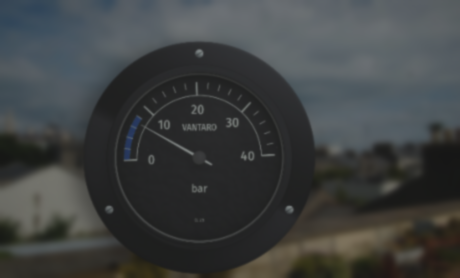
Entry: value=7 unit=bar
